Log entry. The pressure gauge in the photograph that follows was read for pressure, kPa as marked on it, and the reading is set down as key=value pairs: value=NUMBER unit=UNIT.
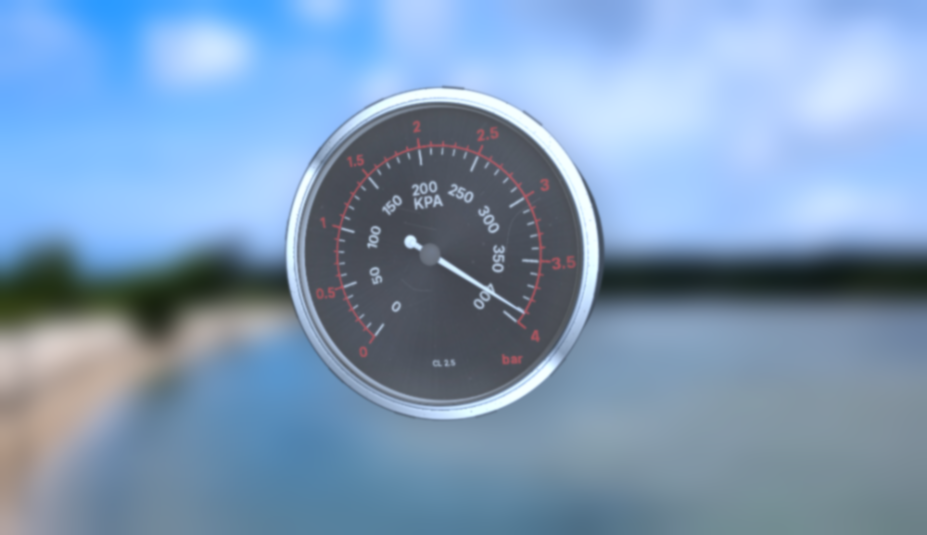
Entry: value=390 unit=kPa
